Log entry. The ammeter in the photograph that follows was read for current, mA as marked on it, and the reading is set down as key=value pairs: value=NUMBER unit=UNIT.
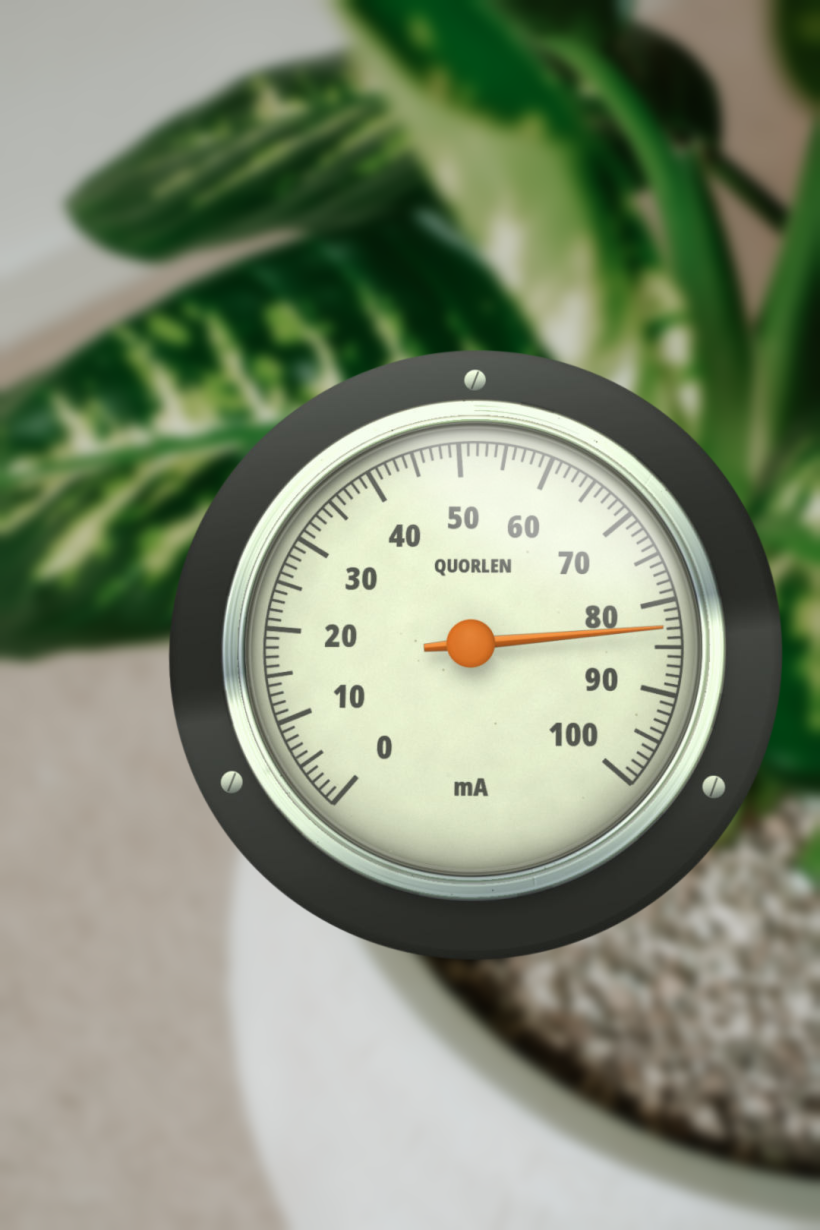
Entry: value=83 unit=mA
